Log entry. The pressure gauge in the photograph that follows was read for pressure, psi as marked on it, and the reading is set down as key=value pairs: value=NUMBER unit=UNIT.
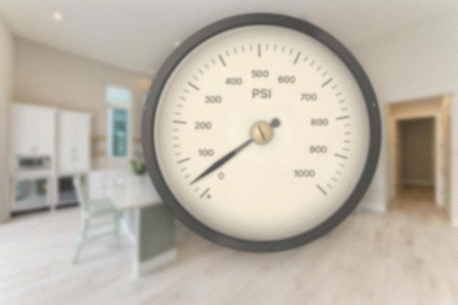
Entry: value=40 unit=psi
